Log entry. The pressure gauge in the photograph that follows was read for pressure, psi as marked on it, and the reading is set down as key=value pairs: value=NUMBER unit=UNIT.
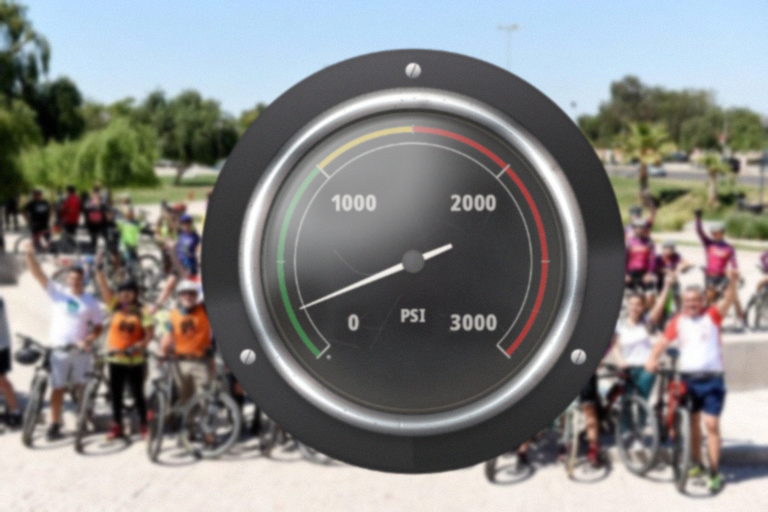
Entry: value=250 unit=psi
